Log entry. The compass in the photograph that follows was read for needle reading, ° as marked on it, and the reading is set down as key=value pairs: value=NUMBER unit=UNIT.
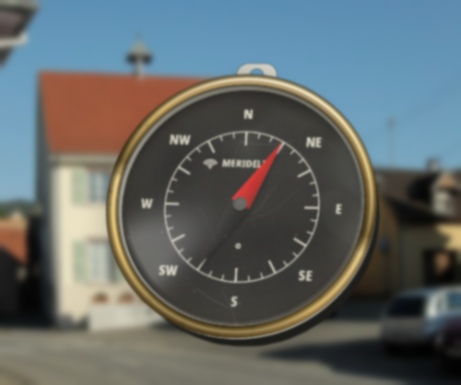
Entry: value=30 unit=°
